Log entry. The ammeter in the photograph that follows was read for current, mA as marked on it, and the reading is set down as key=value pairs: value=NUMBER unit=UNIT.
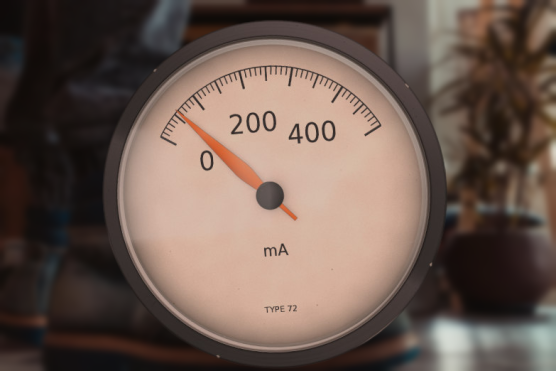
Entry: value=60 unit=mA
